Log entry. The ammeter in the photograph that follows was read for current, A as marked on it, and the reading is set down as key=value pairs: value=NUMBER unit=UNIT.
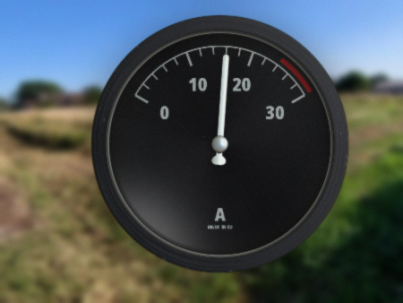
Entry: value=16 unit=A
